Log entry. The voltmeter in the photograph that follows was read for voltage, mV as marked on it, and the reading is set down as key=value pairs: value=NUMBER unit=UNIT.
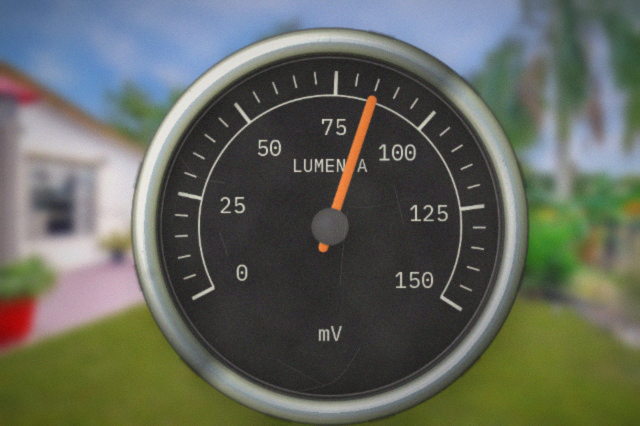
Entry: value=85 unit=mV
